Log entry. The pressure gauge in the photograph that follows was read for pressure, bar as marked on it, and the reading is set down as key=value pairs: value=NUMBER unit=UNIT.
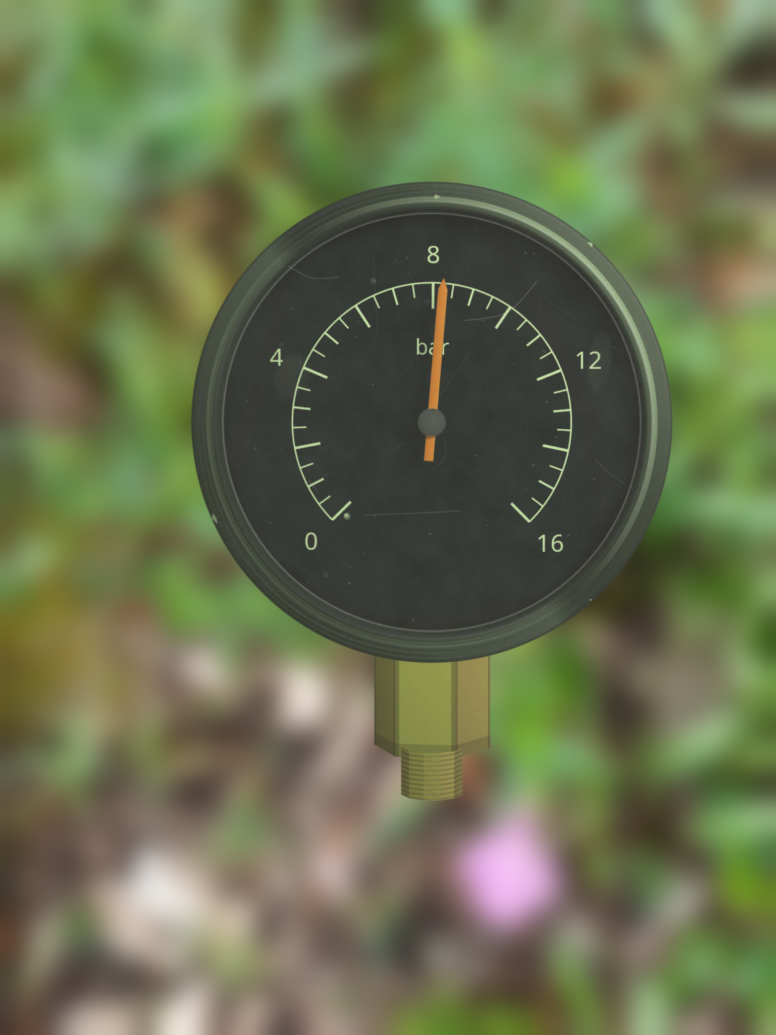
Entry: value=8.25 unit=bar
